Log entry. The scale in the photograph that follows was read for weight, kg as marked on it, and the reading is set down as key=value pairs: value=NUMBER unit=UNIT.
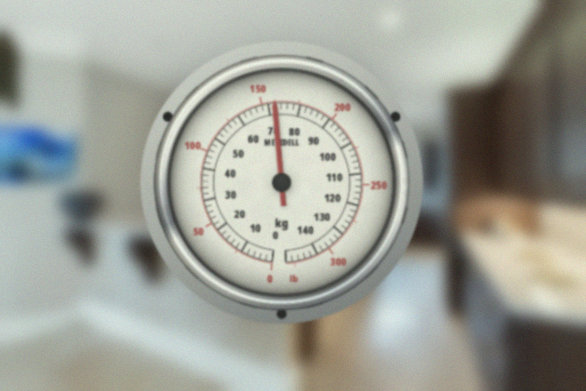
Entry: value=72 unit=kg
